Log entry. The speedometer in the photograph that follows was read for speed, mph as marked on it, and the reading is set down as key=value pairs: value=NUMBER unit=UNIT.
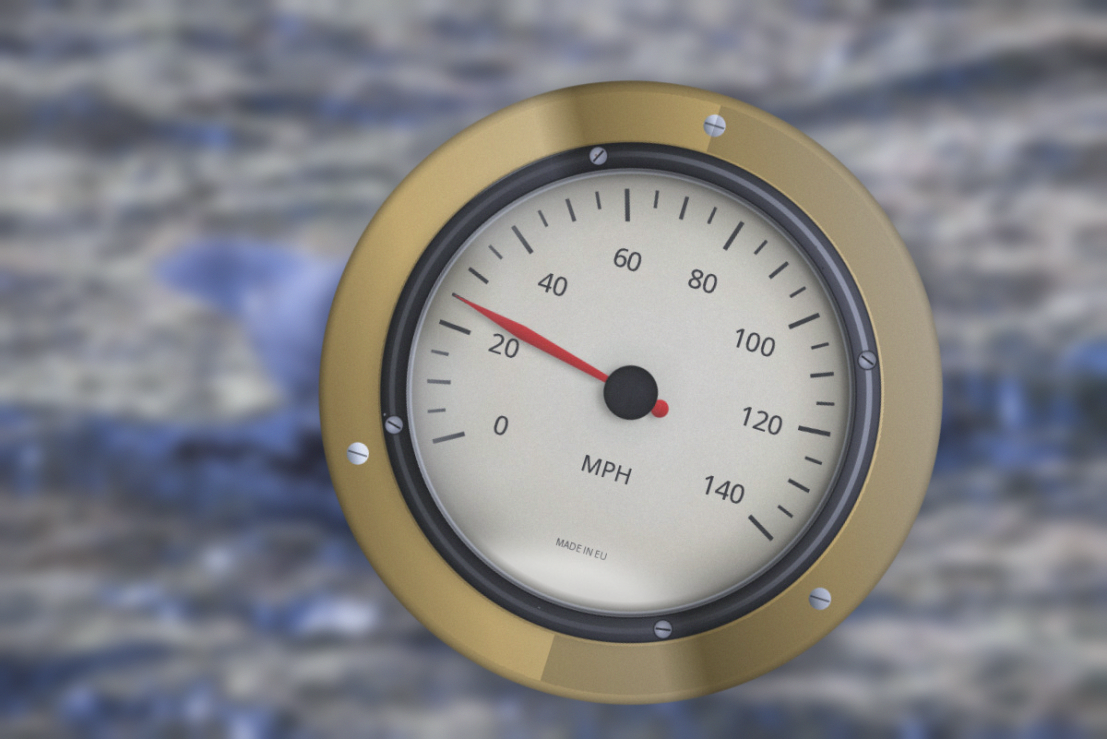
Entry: value=25 unit=mph
